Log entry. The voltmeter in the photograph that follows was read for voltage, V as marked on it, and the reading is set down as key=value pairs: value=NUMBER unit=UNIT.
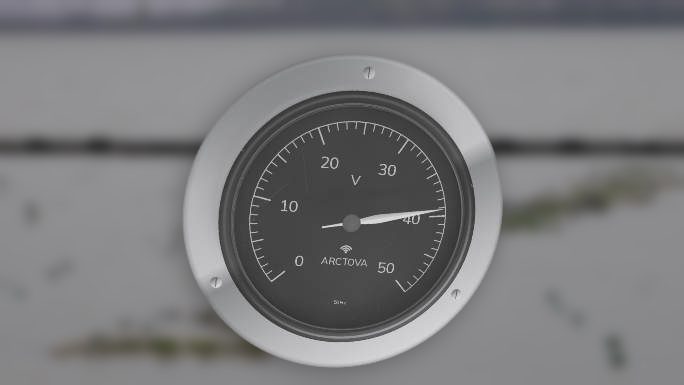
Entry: value=39 unit=V
